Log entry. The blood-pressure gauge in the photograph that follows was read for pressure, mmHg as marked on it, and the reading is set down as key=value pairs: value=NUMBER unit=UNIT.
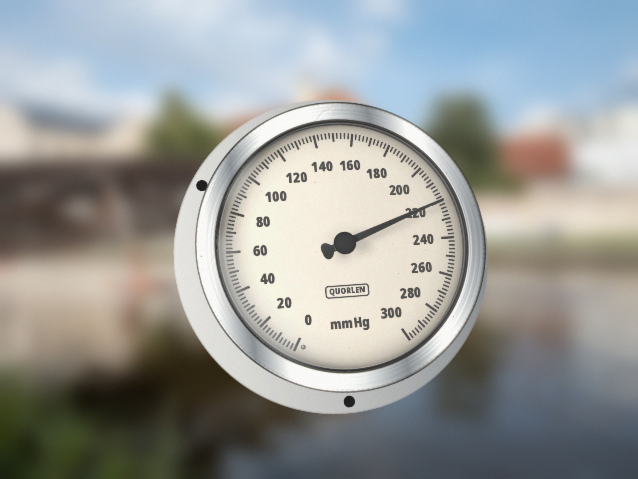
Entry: value=220 unit=mmHg
